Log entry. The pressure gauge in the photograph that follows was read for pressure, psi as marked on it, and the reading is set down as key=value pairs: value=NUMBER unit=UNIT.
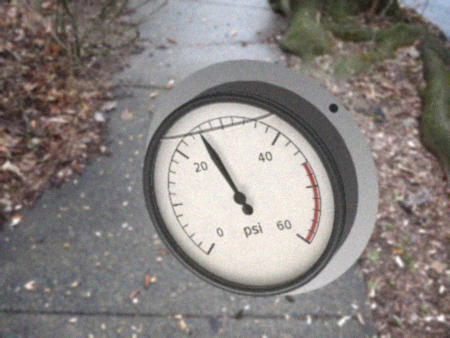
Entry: value=26 unit=psi
